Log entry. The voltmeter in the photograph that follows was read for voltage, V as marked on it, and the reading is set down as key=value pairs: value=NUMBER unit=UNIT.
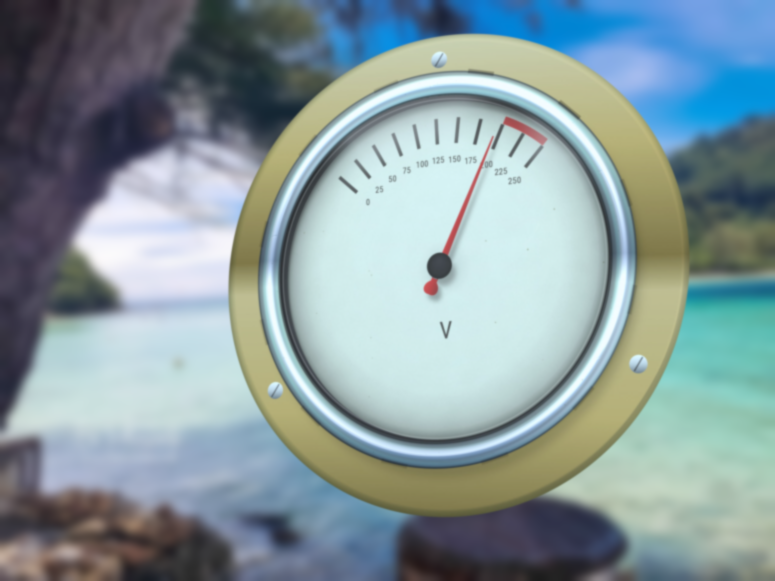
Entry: value=200 unit=V
